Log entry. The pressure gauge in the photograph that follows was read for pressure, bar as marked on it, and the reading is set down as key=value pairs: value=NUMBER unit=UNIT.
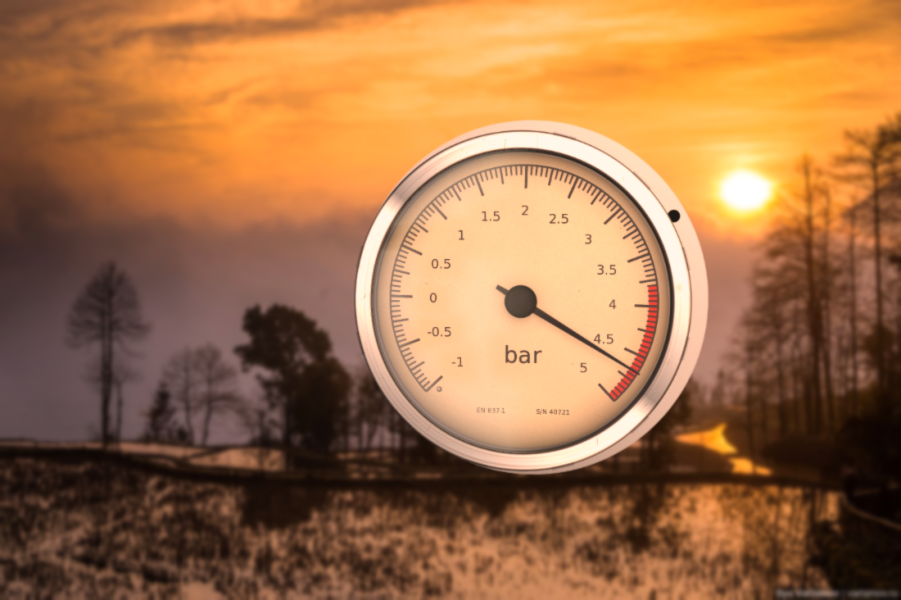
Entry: value=4.65 unit=bar
